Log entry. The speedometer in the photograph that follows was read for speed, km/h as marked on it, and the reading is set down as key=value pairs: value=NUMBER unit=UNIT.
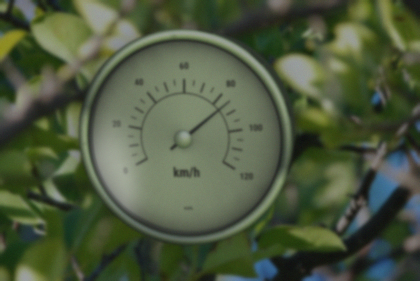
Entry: value=85 unit=km/h
